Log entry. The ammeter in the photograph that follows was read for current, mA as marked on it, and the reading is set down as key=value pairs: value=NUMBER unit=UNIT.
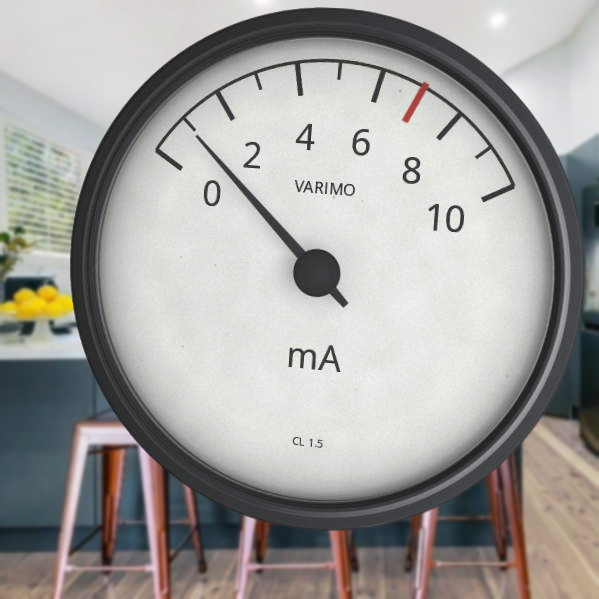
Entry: value=1 unit=mA
